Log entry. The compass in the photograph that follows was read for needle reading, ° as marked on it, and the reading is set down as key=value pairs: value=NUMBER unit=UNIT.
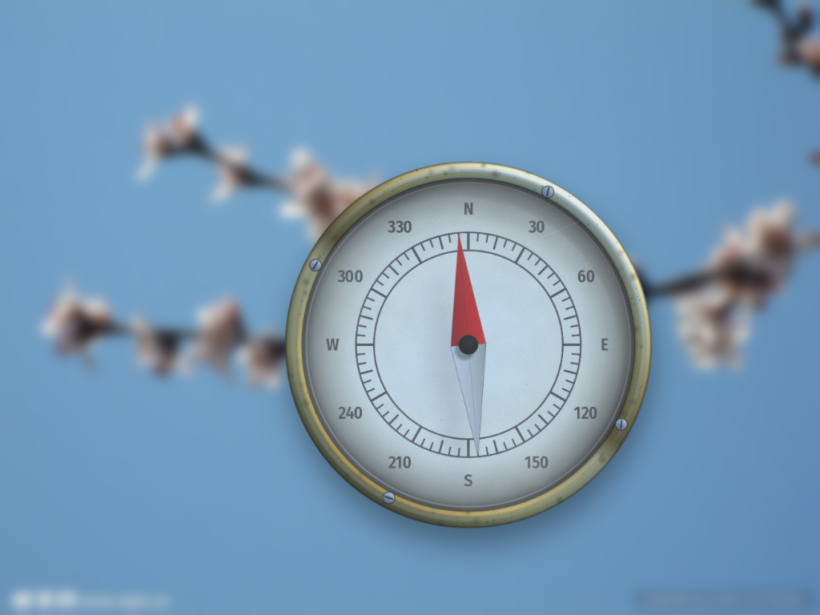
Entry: value=355 unit=°
